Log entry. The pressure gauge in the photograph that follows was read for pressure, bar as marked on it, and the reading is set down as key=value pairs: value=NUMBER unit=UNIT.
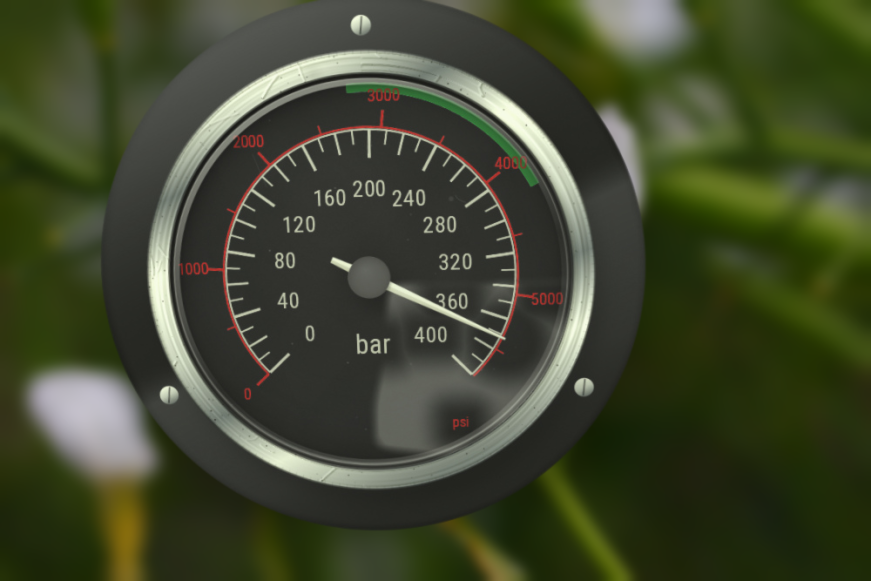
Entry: value=370 unit=bar
